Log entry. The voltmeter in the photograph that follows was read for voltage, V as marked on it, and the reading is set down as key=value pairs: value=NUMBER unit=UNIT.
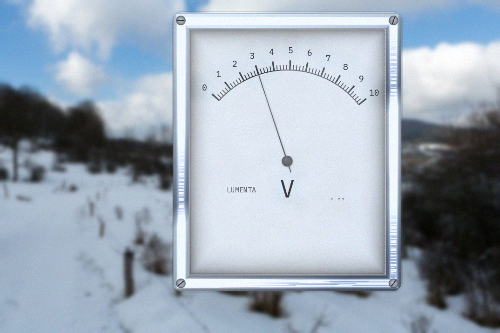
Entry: value=3 unit=V
